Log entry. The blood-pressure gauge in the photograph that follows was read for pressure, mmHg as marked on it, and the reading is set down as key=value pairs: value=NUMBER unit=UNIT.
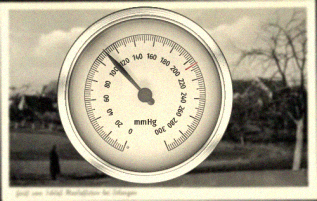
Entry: value=110 unit=mmHg
